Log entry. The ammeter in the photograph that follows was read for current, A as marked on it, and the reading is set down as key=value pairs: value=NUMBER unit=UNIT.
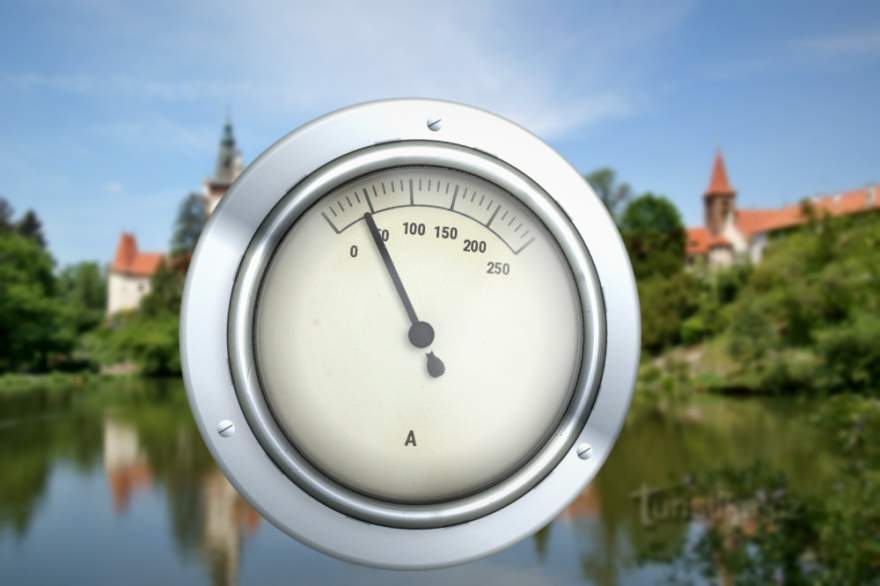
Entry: value=40 unit=A
